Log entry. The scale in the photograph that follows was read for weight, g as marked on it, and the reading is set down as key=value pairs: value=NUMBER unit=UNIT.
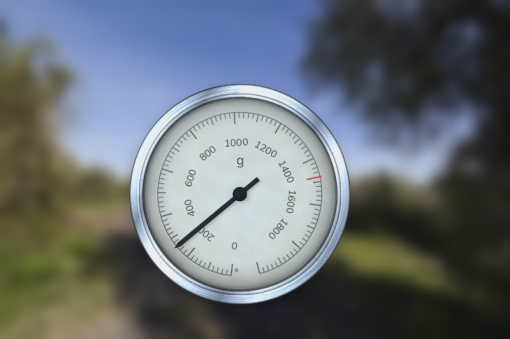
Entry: value=260 unit=g
